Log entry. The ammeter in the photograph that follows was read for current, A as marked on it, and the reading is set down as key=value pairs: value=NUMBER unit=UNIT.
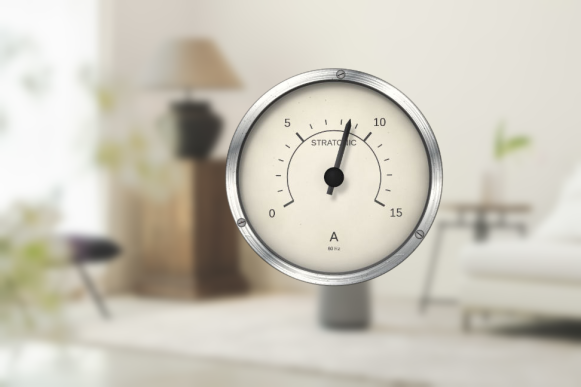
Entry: value=8.5 unit=A
